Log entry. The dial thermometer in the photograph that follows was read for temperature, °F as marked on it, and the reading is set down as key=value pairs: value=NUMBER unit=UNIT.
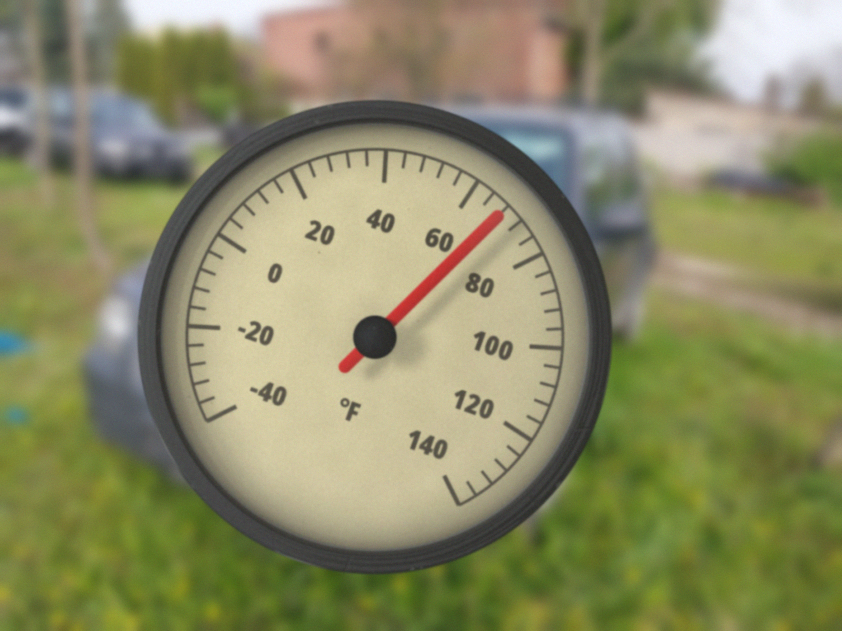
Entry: value=68 unit=°F
